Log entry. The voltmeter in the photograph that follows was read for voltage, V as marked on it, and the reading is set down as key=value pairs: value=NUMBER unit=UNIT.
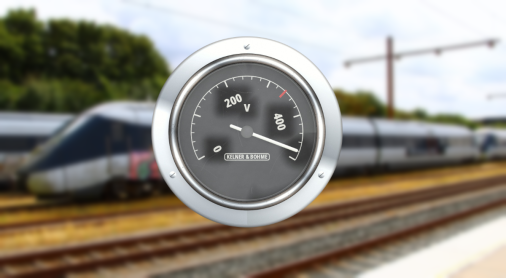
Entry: value=480 unit=V
